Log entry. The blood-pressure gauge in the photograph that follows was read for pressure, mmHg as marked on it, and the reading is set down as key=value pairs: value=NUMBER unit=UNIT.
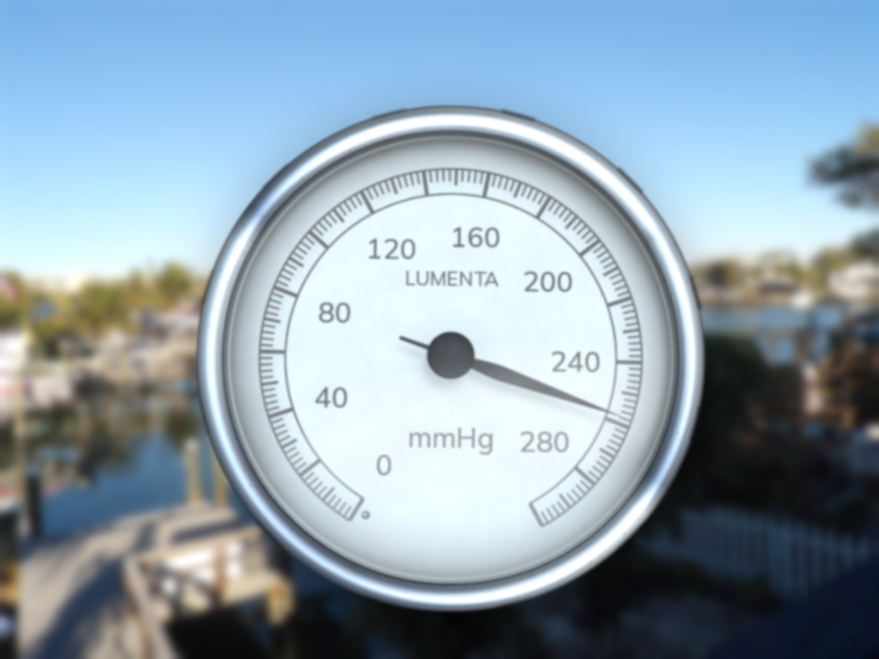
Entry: value=258 unit=mmHg
